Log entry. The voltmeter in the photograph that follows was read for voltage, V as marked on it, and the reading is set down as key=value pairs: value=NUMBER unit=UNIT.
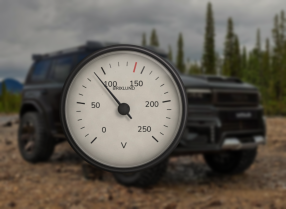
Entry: value=90 unit=V
